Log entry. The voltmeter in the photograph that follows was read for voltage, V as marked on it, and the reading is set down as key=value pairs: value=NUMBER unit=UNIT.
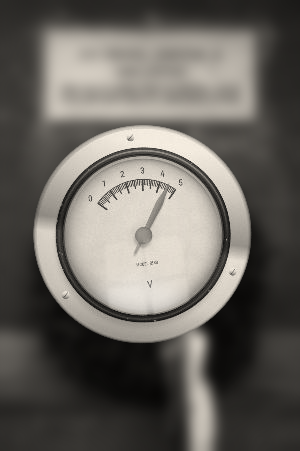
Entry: value=4.5 unit=V
